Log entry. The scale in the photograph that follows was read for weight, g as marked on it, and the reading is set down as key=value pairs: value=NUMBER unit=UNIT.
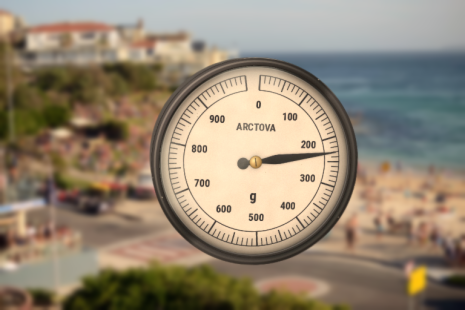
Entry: value=230 unit=g
